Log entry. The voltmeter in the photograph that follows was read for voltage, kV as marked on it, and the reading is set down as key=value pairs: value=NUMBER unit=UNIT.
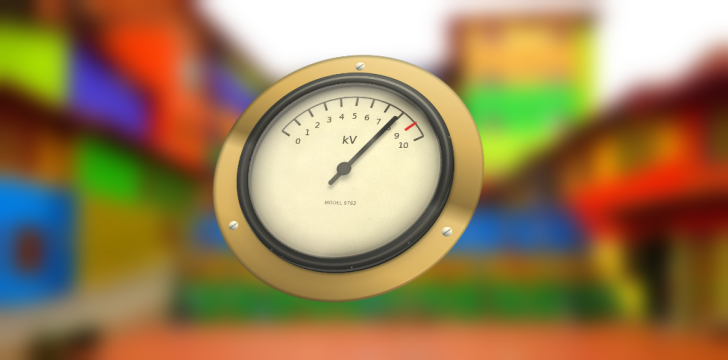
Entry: value=8 unit=kV
